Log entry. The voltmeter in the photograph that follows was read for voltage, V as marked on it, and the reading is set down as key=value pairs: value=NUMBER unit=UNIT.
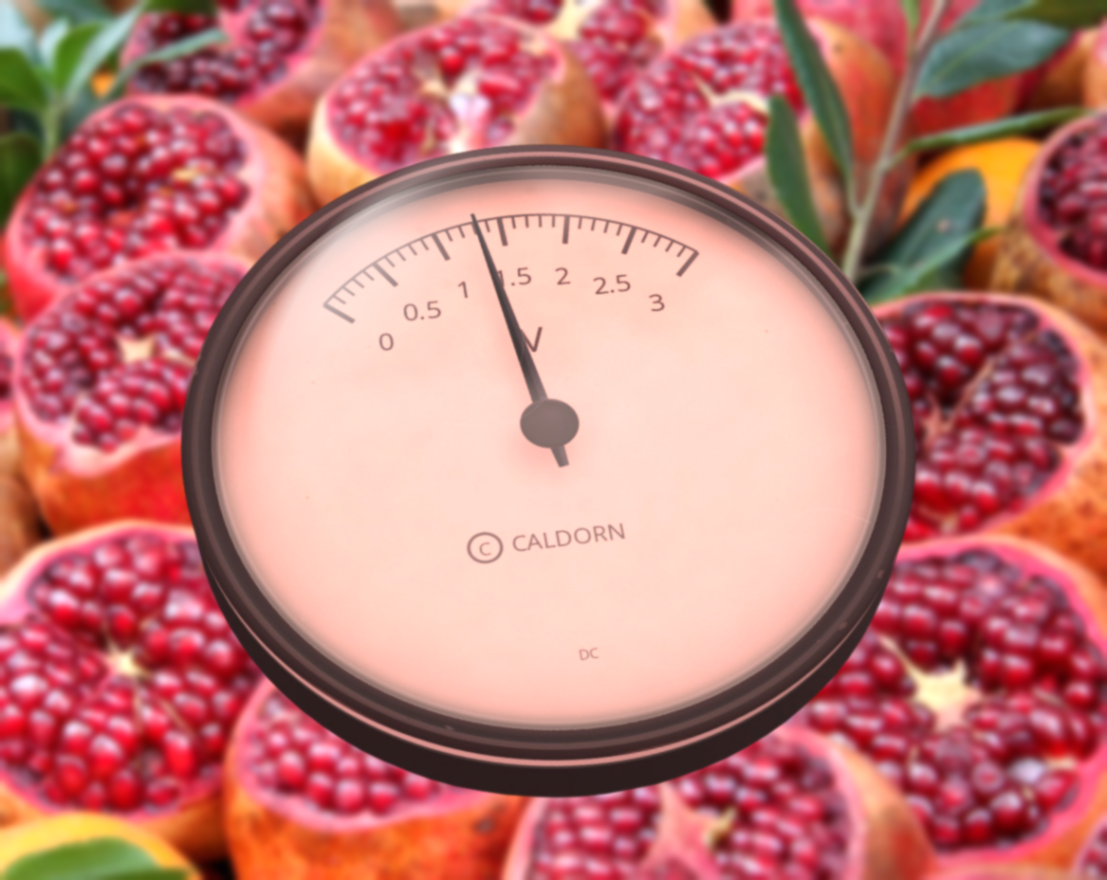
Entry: value=1.3 unit=V
